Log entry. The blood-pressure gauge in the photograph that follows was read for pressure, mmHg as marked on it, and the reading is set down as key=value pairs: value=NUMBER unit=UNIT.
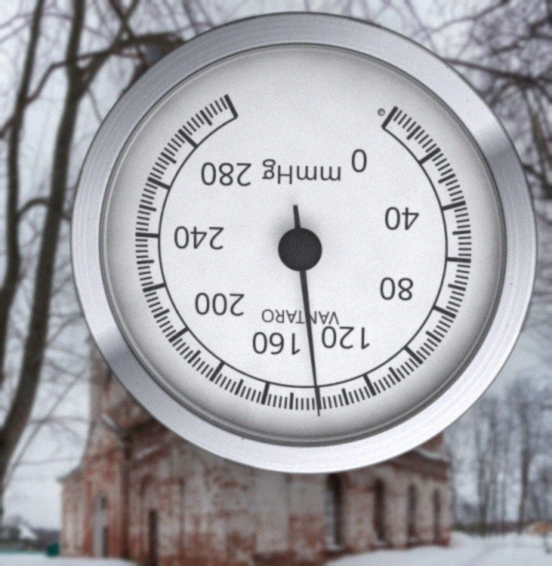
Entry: value=140 unit=mmHg
